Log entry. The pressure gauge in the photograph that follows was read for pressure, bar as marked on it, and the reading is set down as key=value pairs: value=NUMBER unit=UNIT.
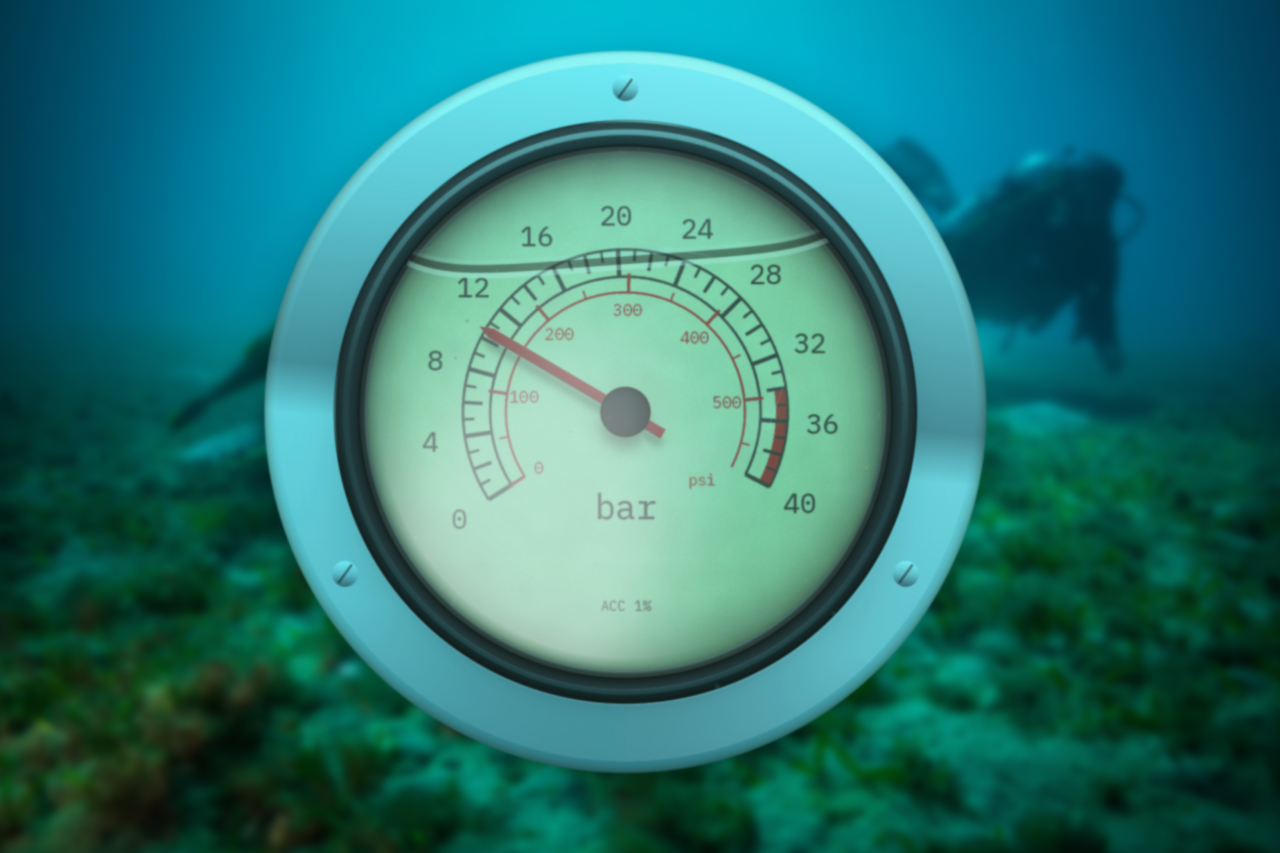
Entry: value=10.5 unit=bar
